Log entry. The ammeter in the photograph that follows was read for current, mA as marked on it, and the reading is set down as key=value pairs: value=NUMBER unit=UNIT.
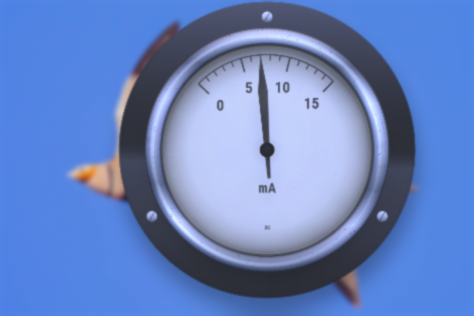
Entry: value=7 unit=mA
